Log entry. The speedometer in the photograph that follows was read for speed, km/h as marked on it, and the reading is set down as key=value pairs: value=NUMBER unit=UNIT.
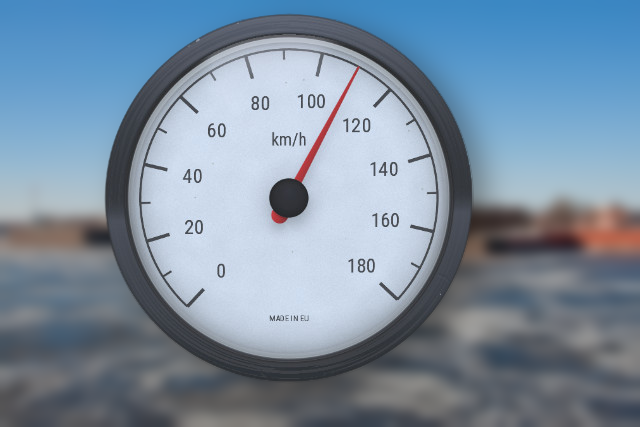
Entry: value=110 unit=km/h
